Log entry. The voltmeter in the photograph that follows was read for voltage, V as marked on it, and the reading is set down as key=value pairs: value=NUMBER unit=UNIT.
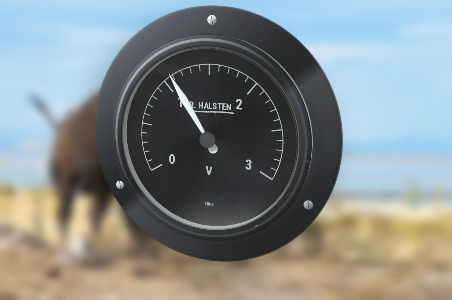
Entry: value=1.1 unit=V
